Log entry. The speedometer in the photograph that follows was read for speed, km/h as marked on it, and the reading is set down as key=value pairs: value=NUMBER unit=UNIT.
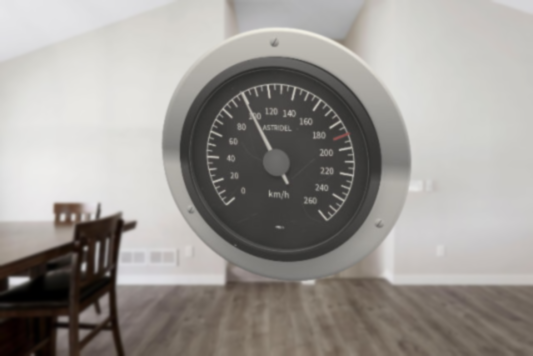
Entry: value=100 unit=km/h
